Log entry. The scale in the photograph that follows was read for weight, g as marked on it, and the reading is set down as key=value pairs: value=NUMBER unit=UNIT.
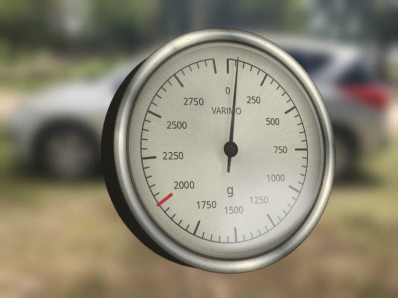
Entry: value=50 unit=g
